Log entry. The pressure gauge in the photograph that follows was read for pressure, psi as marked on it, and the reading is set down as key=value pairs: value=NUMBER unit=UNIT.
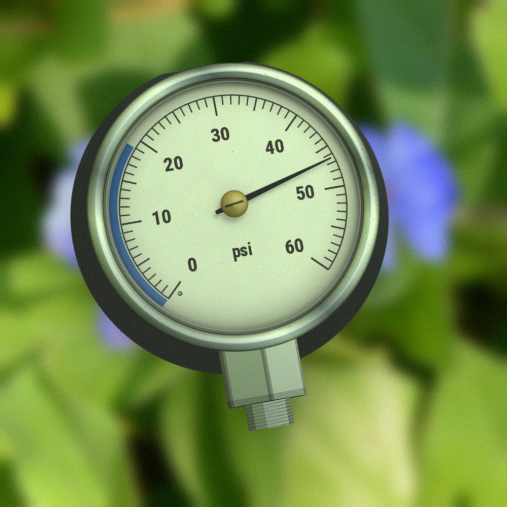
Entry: value=46.5 unit=psi
